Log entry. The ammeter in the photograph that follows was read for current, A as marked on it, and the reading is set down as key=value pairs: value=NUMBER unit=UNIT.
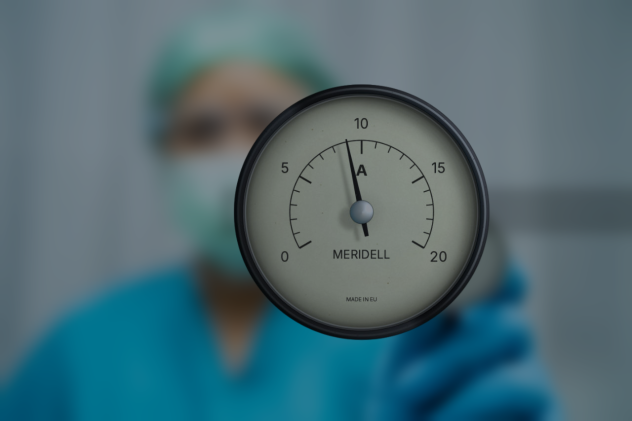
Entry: value=9 unit=A
